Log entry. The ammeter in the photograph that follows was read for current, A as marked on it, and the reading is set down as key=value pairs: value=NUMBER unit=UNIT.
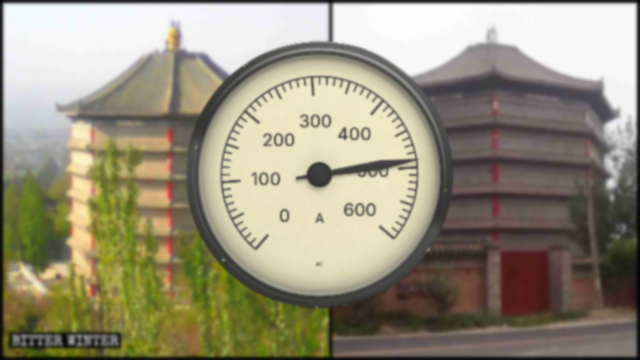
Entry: value=490 unit=A
